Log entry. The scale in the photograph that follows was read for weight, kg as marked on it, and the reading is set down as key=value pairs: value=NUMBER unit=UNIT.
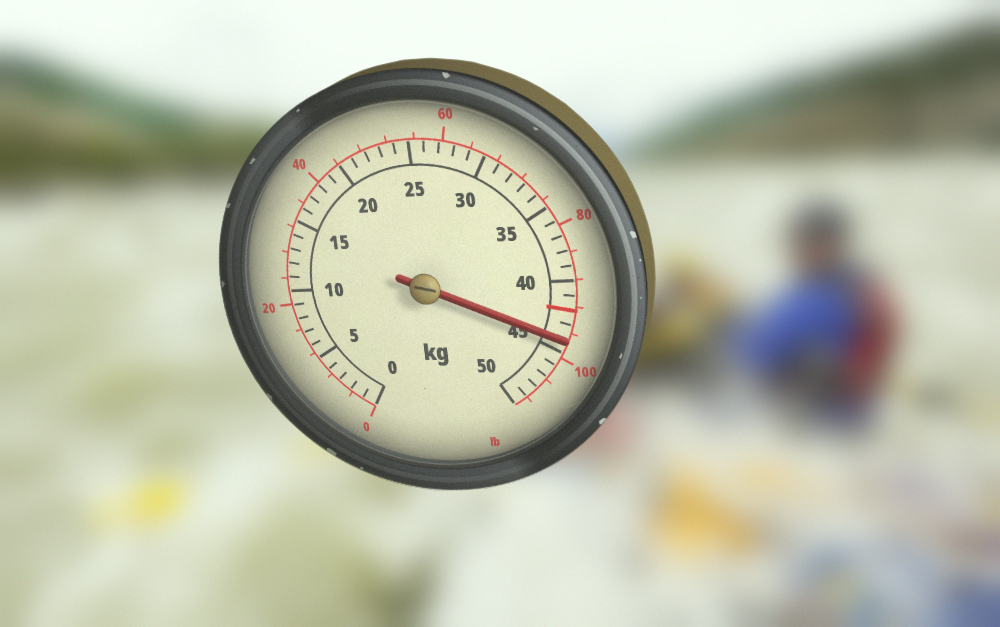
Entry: value=44 unit=kg
